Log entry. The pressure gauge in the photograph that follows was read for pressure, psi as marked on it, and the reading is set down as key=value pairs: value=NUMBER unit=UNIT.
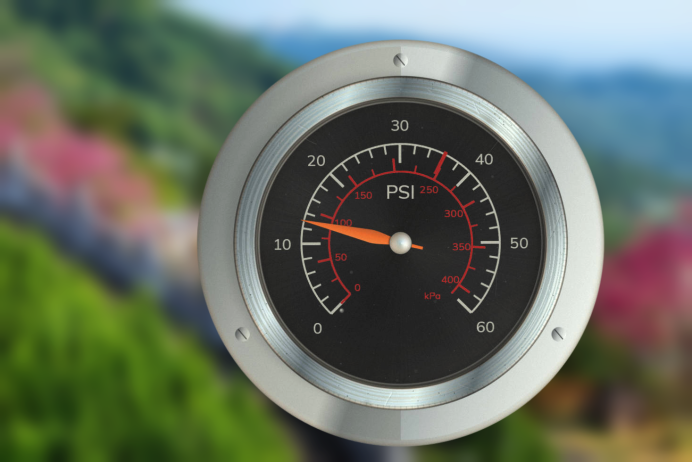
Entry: value=13 unit=psi
